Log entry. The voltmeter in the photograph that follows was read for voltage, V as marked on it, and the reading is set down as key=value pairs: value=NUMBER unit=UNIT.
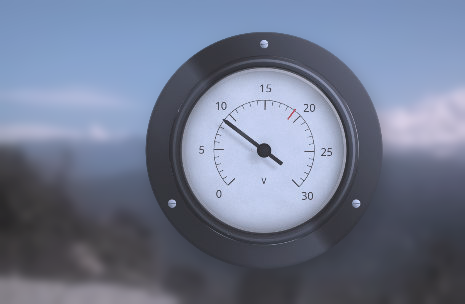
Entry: value=9 unit=V
